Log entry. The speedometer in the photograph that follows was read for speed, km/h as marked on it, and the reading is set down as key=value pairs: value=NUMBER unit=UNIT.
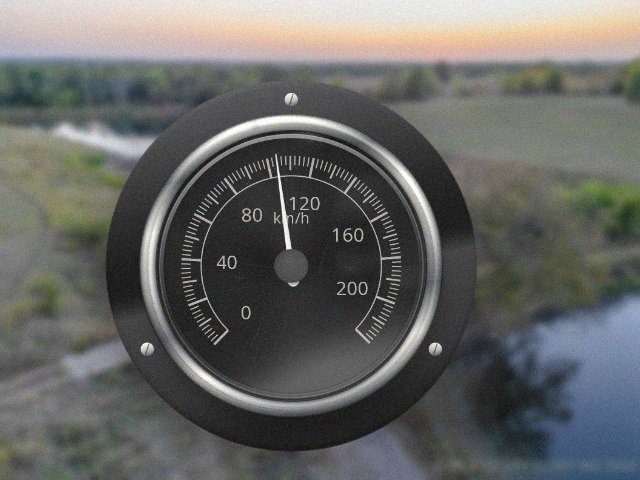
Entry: value=104 unit=km/h
